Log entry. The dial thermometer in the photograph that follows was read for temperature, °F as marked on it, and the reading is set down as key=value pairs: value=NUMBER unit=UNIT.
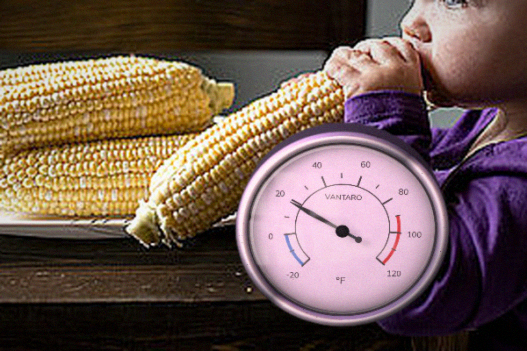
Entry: value=20 unit=°F
